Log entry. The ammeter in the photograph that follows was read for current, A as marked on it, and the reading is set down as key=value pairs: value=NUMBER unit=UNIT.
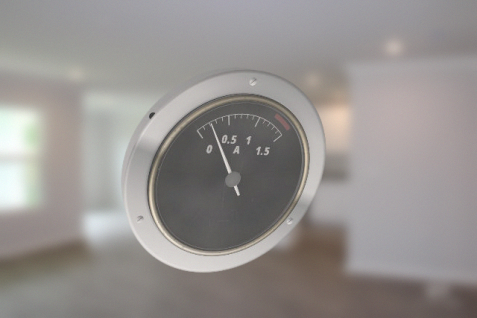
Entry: value=0.2 unit=A
